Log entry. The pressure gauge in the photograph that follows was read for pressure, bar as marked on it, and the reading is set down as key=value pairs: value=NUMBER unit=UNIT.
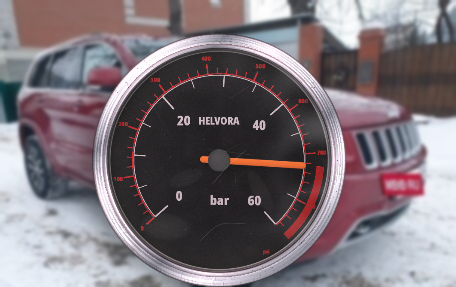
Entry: value=50 unit=bar
